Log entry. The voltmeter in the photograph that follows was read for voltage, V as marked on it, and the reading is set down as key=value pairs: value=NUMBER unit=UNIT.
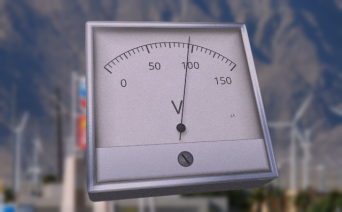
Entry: value=95 unit=V
